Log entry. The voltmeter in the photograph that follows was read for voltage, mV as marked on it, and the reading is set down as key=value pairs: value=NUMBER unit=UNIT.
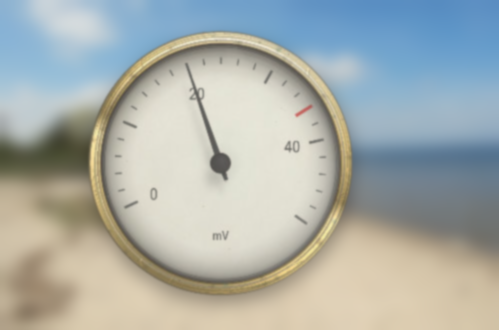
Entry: value=20 unit=mV
